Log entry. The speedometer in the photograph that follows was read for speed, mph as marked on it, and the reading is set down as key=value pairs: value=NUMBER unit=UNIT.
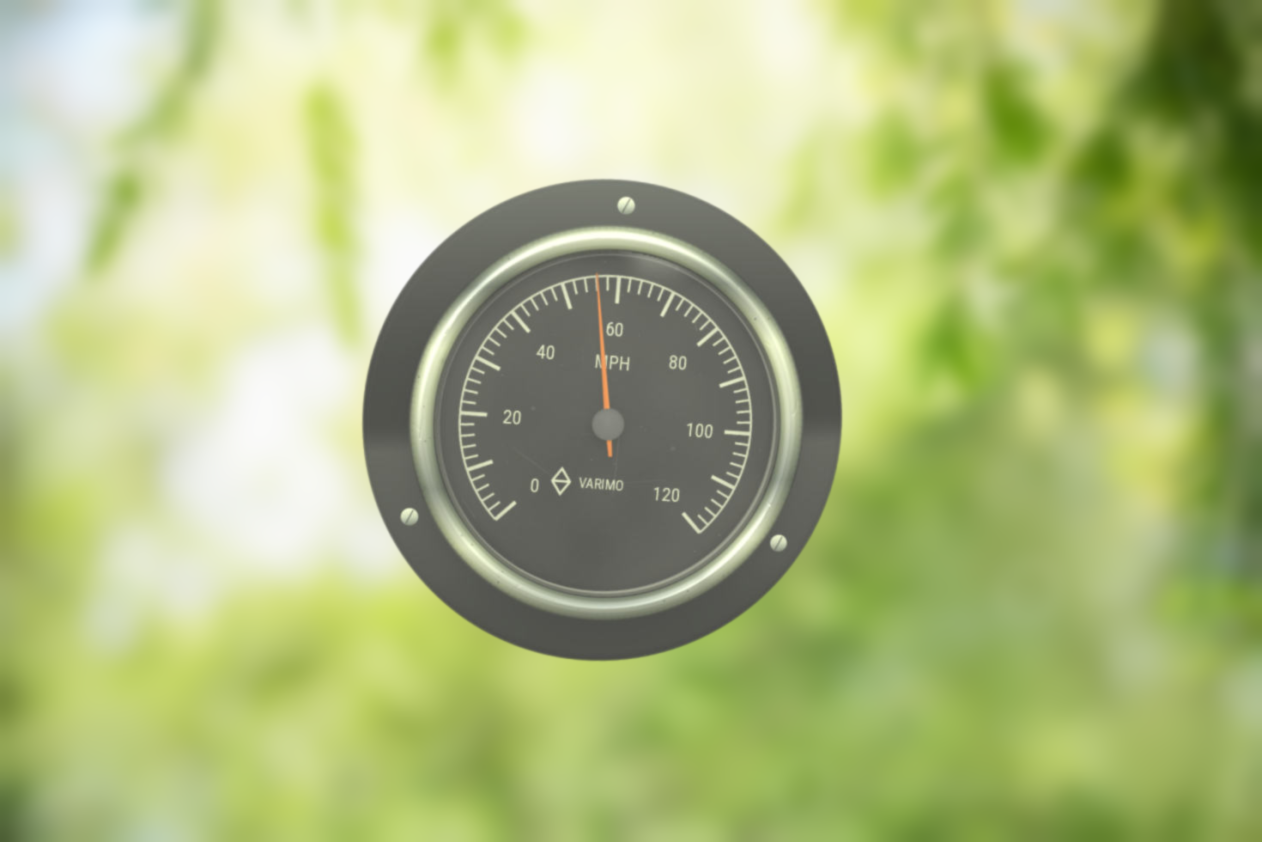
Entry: value=56 unit=mph
